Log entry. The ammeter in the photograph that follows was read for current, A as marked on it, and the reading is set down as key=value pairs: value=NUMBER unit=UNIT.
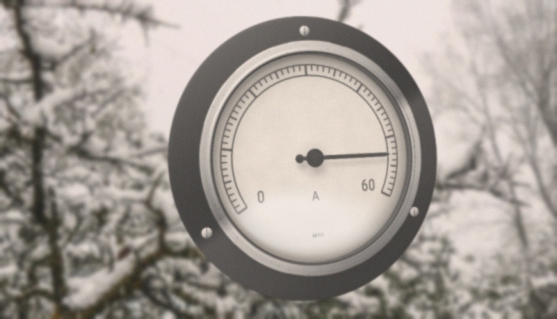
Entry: value=53 unit=A
